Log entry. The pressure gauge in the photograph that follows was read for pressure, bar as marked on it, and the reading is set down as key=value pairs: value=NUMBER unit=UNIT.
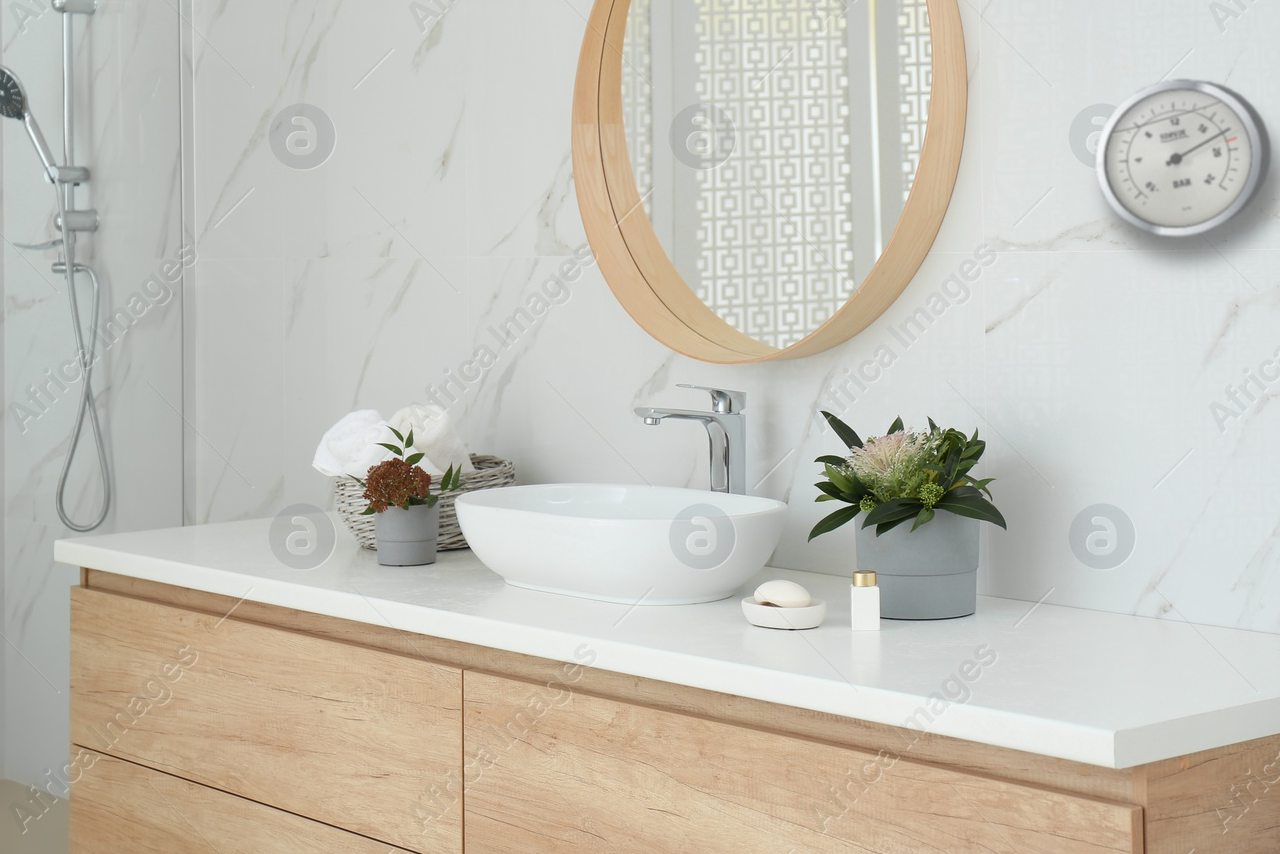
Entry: value=18 unit=bar
